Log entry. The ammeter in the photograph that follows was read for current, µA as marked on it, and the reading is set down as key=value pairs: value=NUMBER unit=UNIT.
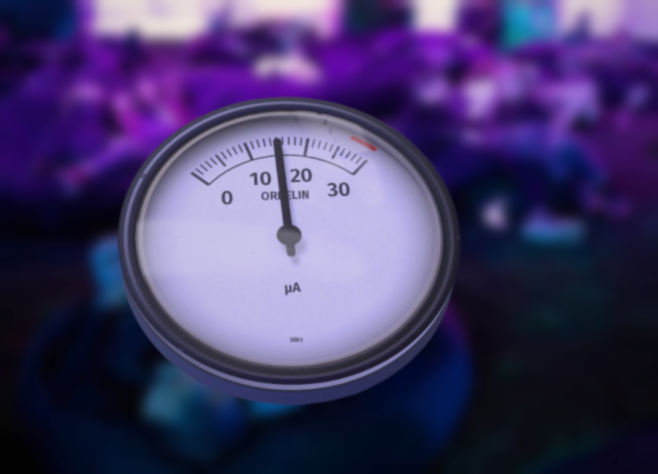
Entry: value=15 unit=µA
